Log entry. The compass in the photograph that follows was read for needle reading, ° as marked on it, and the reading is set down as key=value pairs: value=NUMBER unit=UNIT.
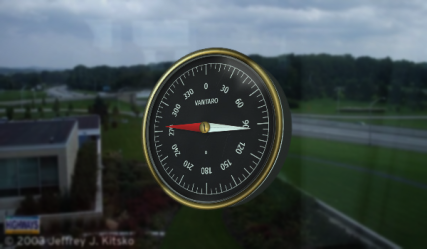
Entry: value=275 unit=°
